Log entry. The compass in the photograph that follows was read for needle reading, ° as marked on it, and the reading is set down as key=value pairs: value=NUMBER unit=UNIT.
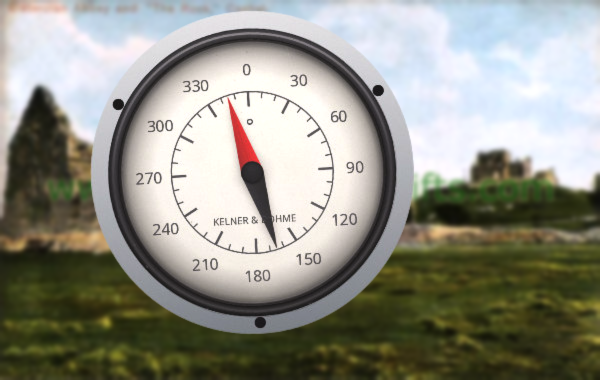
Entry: value=345 unit=°
